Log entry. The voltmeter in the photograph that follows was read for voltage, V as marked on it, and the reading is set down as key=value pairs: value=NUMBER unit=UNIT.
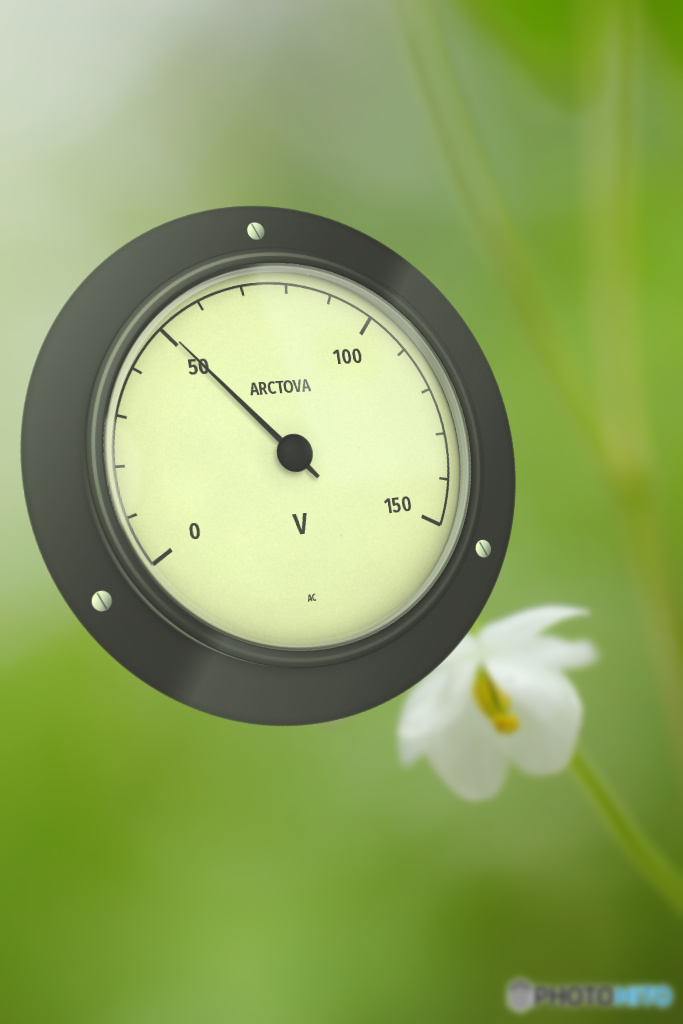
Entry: value=50 unit=V
